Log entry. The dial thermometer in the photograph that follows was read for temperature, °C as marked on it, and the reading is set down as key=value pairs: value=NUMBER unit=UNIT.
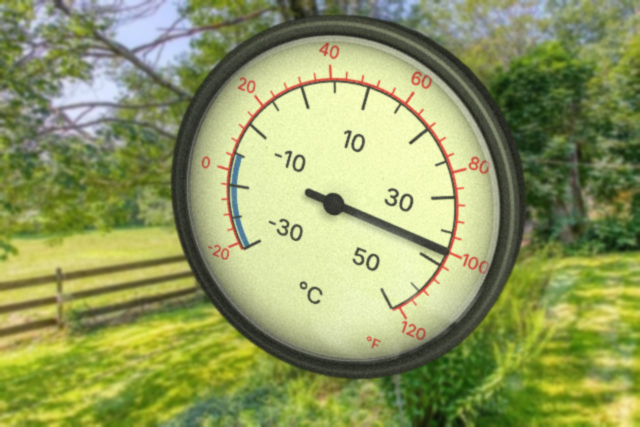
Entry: value=37.5 unit=°C
